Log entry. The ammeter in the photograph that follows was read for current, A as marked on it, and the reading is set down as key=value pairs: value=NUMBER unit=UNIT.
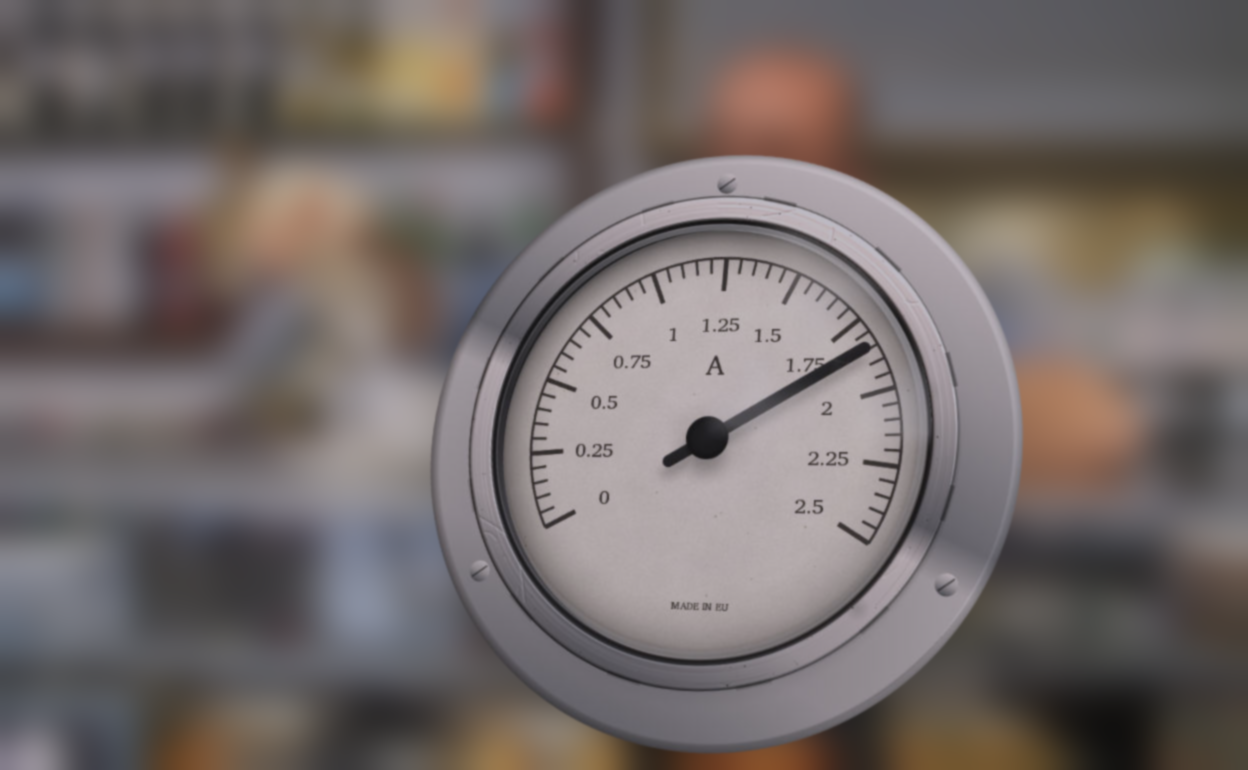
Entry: value=1.85 unit=A
